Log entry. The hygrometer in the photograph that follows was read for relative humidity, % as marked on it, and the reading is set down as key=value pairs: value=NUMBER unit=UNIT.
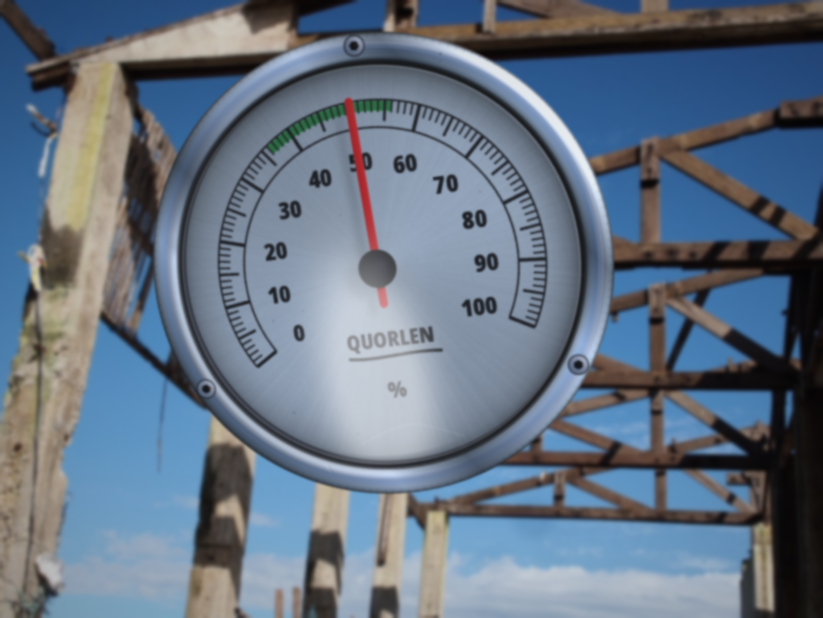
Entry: value=50 unit=%
